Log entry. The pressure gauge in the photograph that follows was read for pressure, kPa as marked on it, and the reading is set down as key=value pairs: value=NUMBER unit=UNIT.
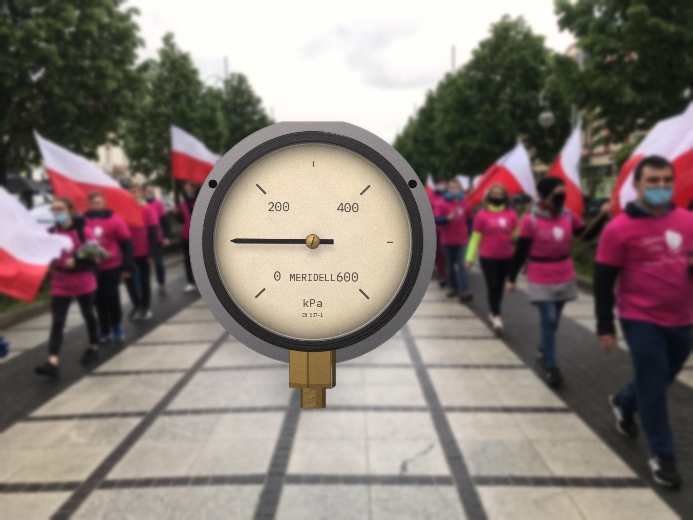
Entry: value=100 unit=kPa
